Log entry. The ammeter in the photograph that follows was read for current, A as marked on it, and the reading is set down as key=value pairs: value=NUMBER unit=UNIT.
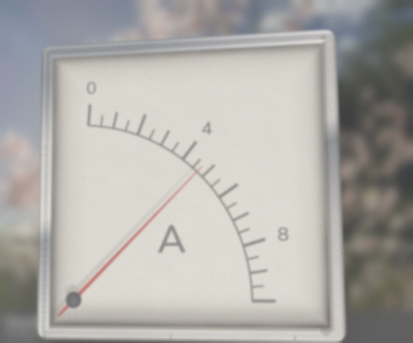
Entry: value=4.75 unit=A
